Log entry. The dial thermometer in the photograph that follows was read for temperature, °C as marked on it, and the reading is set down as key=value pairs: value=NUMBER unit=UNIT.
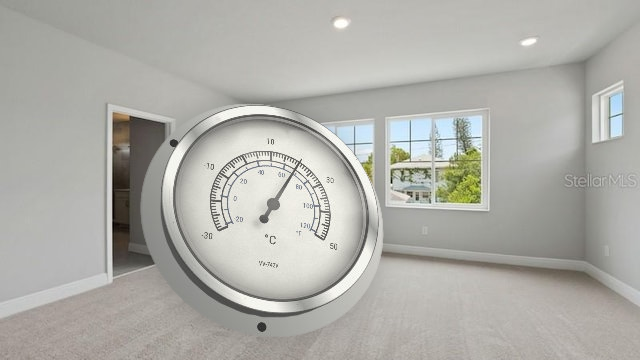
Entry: value=20 unit=°C
